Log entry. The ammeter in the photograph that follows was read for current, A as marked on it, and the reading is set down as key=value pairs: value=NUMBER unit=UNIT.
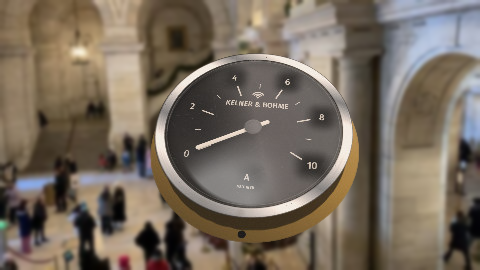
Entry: value=0 unit=A
